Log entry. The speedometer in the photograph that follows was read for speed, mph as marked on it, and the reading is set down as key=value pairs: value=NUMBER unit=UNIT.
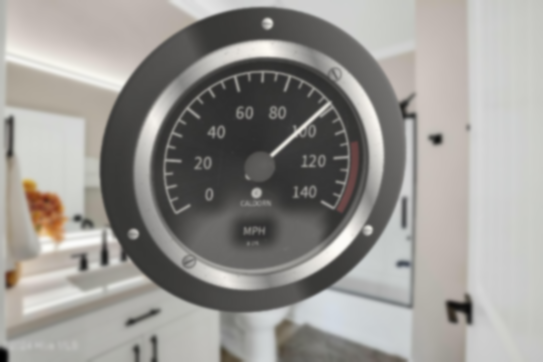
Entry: value=97.5 unit=mph
